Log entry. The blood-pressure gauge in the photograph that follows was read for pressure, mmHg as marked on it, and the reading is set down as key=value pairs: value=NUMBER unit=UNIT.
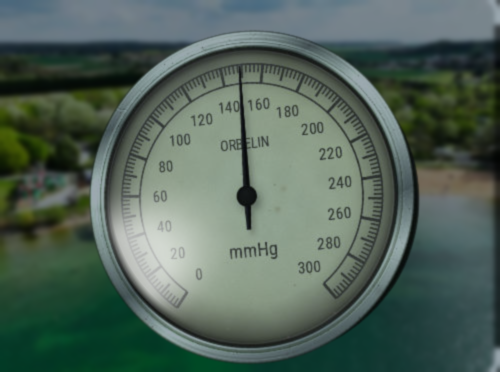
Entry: value=150 unit=mmHg
